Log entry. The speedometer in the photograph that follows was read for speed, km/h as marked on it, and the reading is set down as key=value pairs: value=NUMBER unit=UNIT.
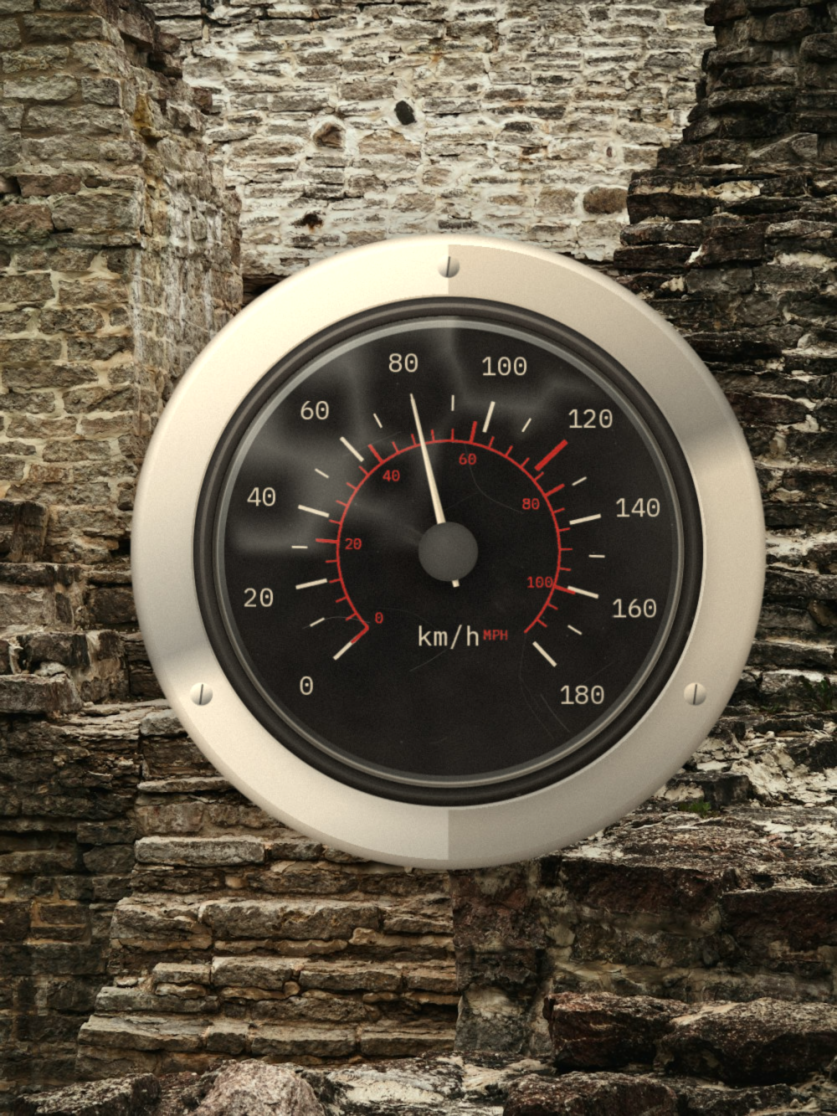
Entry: value=80 unit=km/h
